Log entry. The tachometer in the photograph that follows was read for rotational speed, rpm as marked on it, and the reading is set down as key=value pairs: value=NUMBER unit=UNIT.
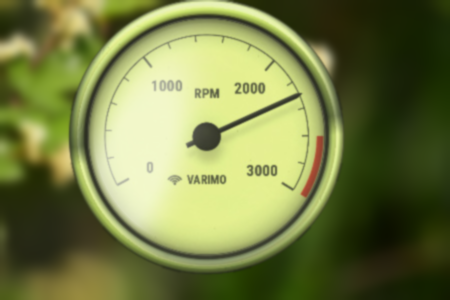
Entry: value=2300 unit=rpm
